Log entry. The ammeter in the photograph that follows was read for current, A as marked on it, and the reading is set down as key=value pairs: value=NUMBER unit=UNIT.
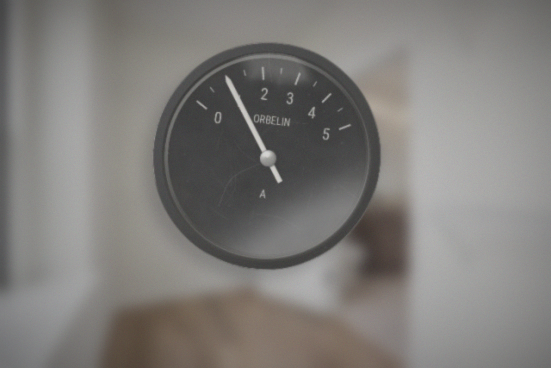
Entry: value=1 unit=A
